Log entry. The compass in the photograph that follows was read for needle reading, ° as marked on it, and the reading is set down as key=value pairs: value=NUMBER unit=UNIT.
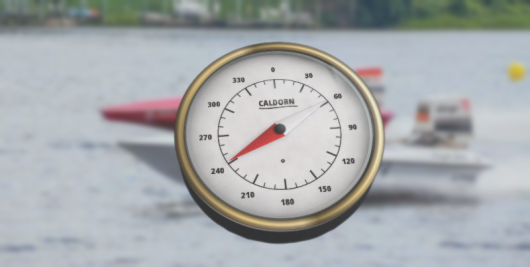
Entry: value=240 unit=°
